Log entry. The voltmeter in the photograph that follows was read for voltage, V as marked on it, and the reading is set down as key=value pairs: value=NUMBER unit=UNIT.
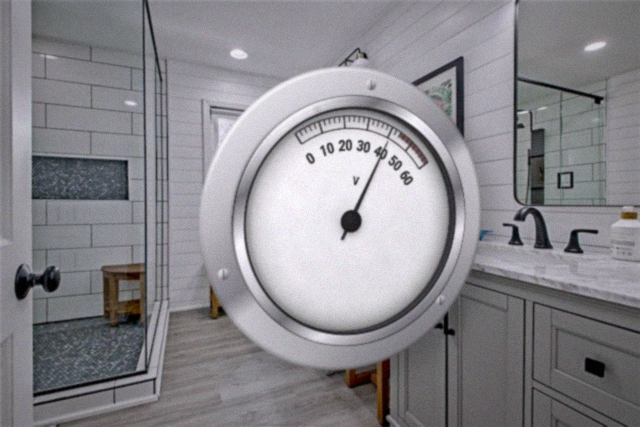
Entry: value=40 unit=V
